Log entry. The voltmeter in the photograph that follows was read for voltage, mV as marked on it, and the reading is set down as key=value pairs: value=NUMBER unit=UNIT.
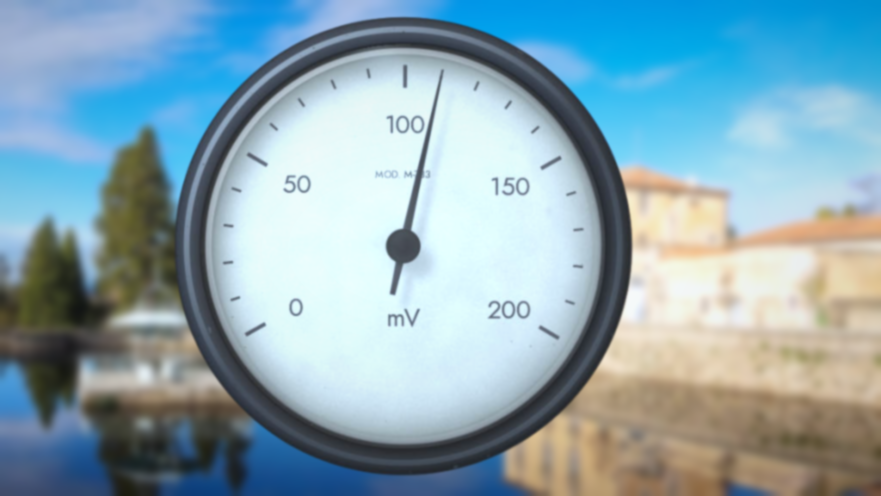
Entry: value=110 unit=mV
